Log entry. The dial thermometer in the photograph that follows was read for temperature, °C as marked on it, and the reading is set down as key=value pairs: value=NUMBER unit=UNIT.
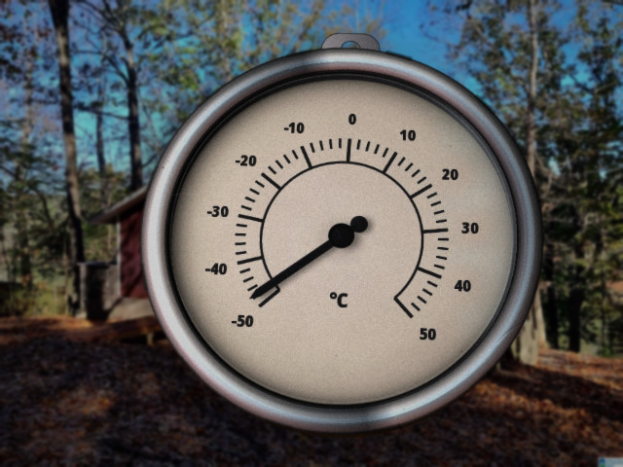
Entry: value=-48 unit=°C
